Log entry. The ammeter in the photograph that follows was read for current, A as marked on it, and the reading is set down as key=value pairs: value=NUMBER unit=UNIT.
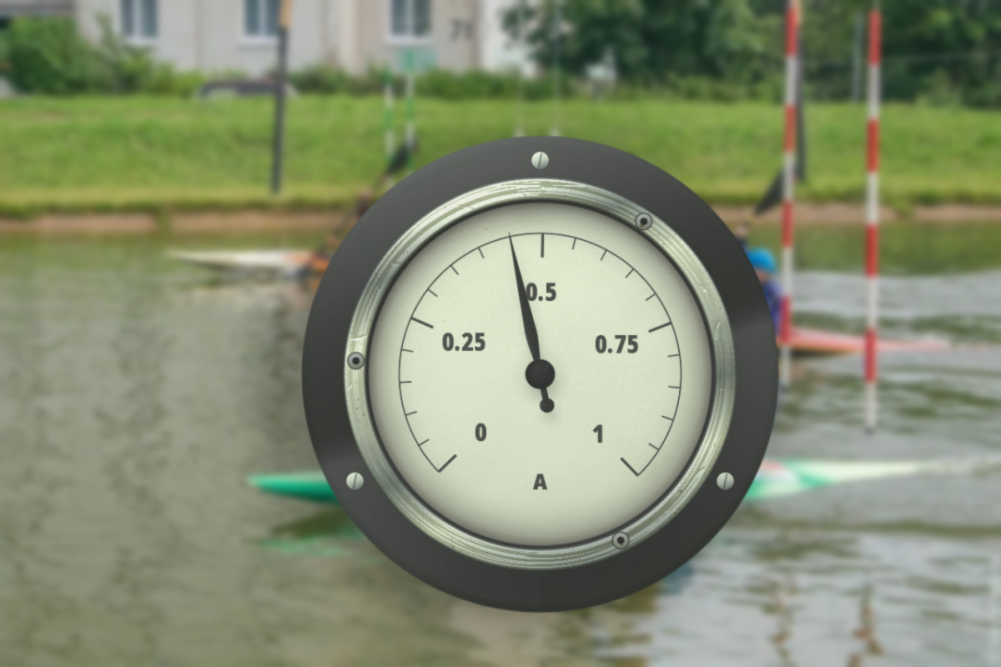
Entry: value=0.45 unit=A
